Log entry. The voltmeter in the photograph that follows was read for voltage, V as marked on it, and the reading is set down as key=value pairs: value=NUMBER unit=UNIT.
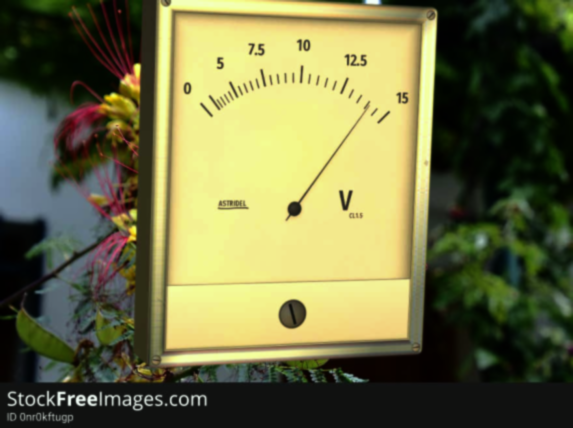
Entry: value=14 unit=V
